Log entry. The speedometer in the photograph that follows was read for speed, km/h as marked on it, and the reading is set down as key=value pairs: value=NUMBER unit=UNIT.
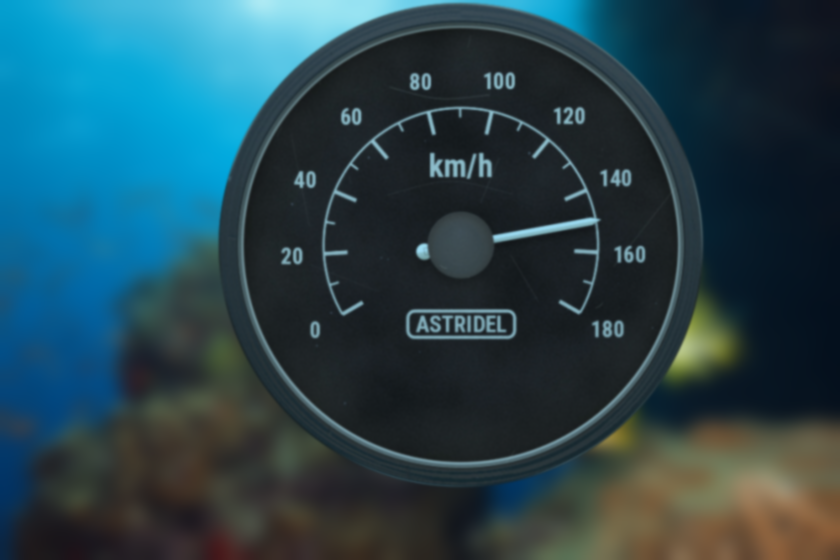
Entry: value=150 unit=km/h
